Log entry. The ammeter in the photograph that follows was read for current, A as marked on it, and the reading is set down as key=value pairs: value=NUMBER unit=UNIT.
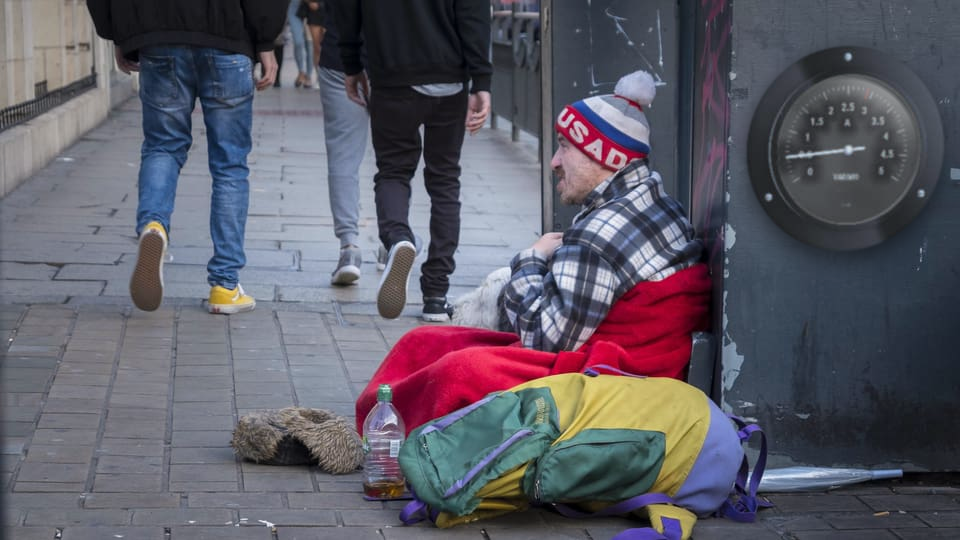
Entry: value=0.5 unit=A
